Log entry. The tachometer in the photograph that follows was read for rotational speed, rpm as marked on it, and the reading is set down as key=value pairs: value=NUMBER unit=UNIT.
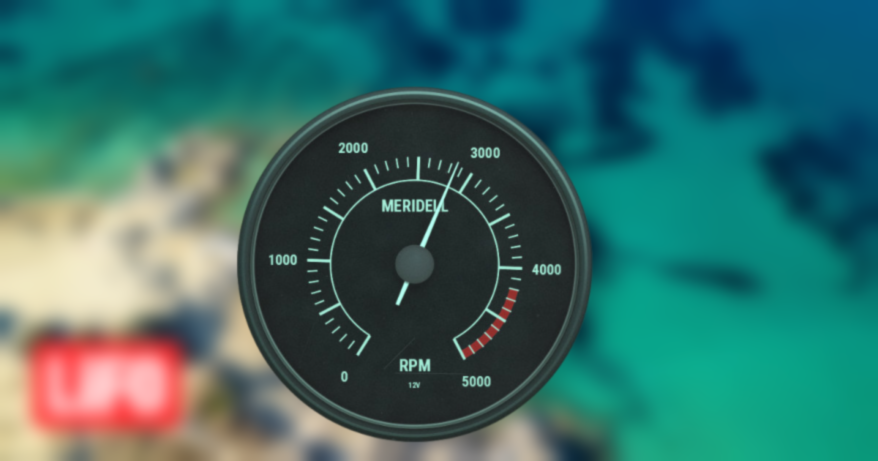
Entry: value=2850 unit=rpm
